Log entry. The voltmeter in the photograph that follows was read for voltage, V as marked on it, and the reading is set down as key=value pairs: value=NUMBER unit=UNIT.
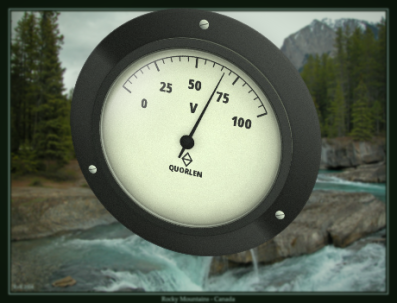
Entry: value=67.5 unit=V
